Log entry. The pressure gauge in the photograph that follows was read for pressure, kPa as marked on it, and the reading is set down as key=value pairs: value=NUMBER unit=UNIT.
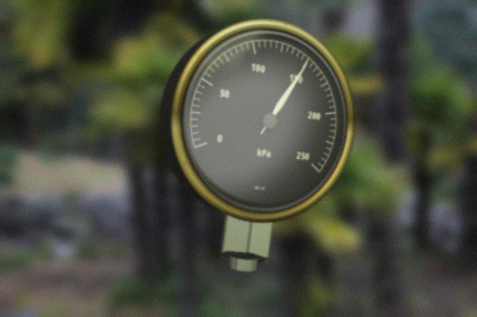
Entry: value=150 unit=kPa
